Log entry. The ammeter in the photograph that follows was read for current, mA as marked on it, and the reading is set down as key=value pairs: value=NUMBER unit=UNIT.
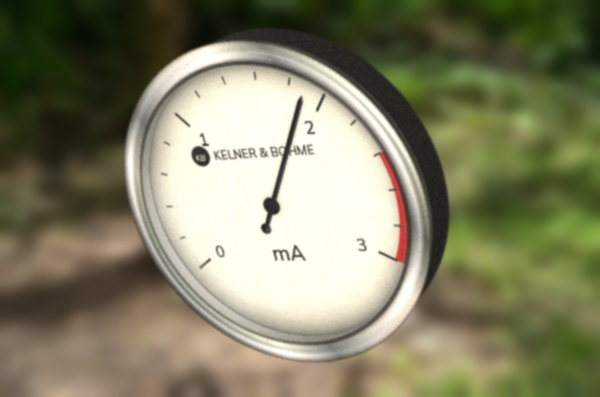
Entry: value=1.9 unit=mA
